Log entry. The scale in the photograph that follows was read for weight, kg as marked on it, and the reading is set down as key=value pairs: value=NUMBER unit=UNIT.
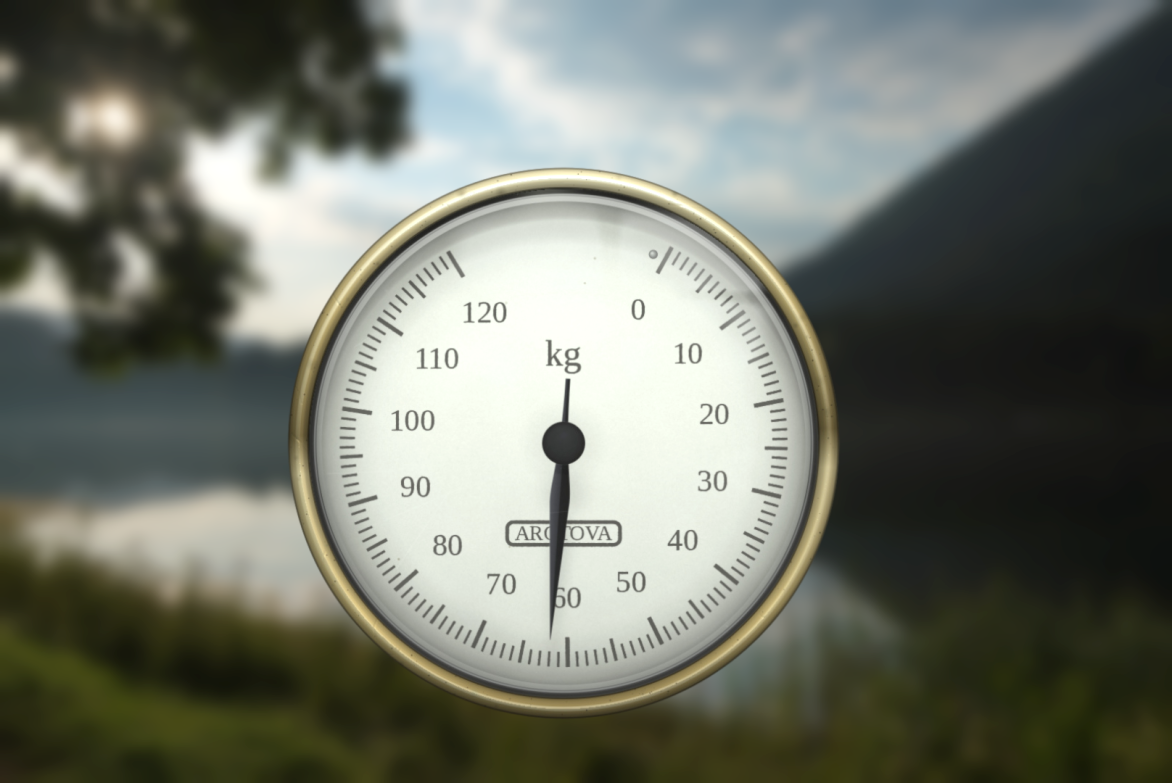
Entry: value=62 unit=kg
